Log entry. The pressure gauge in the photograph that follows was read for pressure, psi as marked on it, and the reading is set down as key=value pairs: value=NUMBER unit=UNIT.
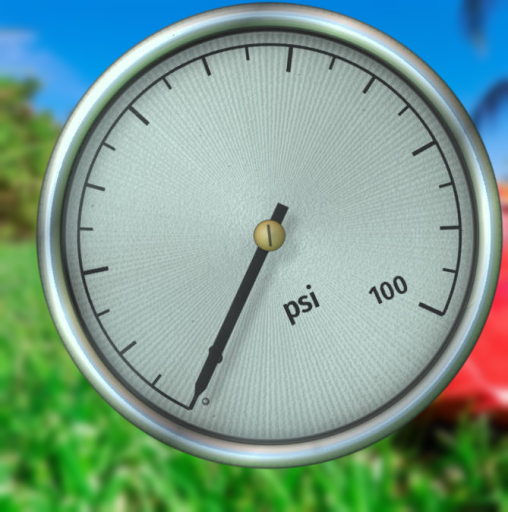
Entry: value=0 unit=psi
